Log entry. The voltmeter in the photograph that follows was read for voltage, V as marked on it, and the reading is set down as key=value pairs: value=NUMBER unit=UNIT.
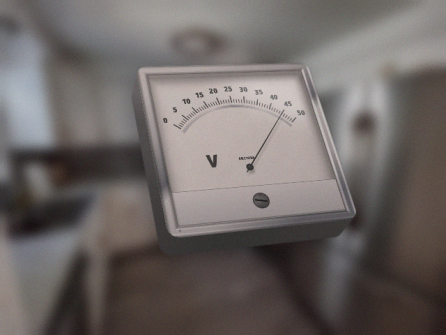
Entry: value=45 unit=V
